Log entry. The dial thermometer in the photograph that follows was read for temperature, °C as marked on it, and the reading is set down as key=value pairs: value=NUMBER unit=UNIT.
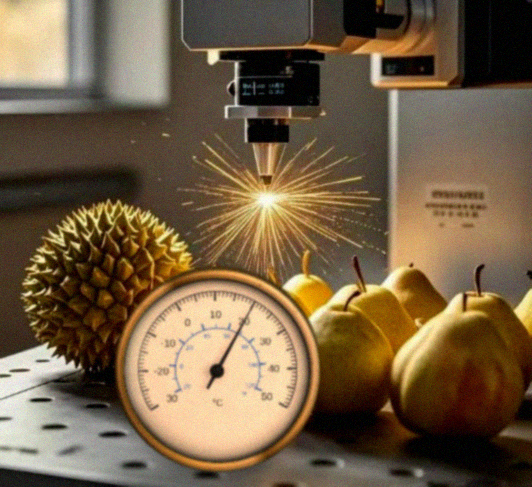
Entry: value=20 unit=°C
